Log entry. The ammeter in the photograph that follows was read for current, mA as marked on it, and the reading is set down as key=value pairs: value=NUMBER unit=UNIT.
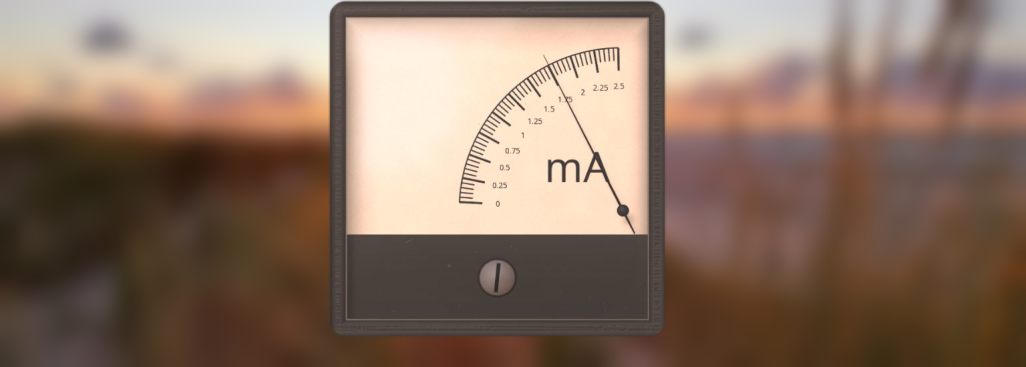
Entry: value=1.75 unit=mA
